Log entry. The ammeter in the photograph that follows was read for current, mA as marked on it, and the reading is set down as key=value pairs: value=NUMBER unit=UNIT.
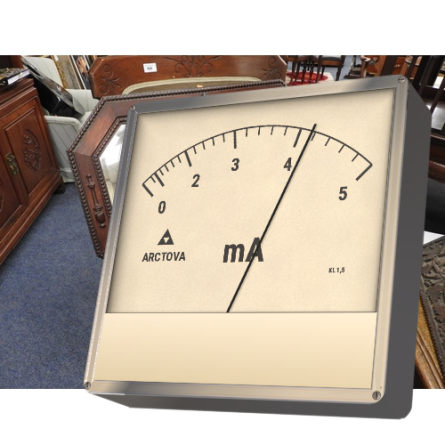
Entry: value=4.2 unit=mA
